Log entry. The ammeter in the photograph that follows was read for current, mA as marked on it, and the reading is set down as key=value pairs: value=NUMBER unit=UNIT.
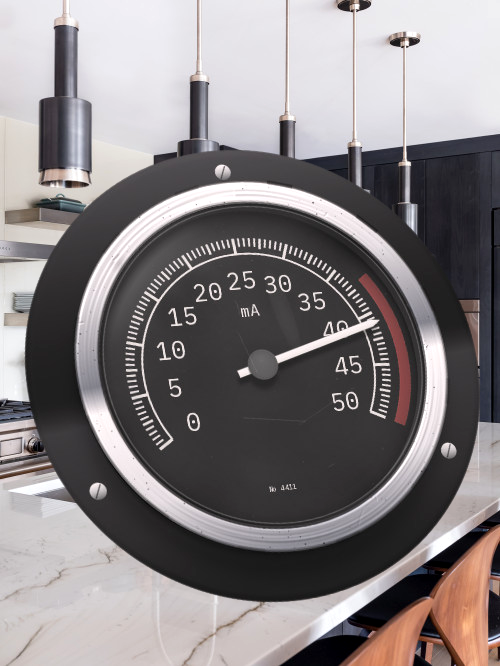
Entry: value=41 unit=mA
